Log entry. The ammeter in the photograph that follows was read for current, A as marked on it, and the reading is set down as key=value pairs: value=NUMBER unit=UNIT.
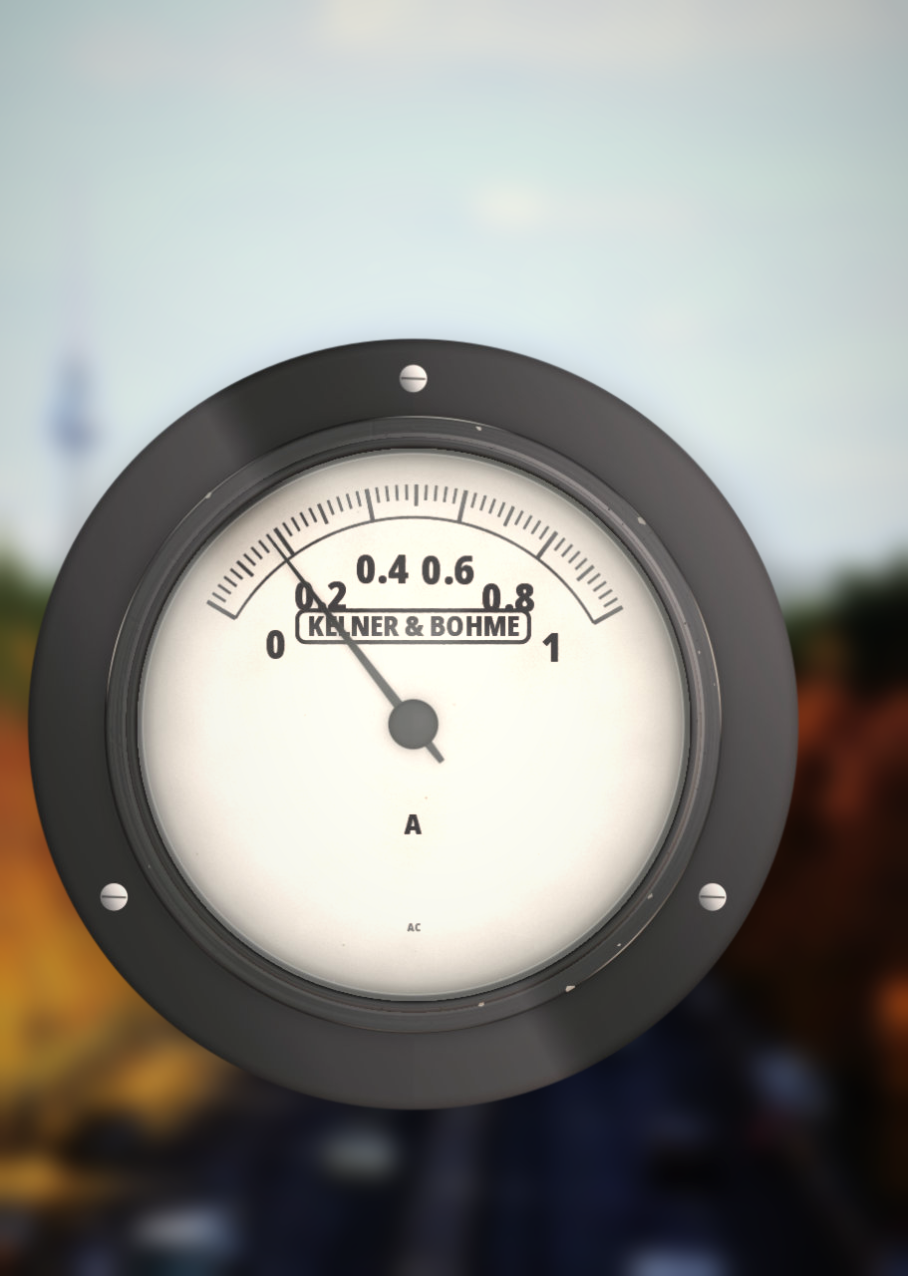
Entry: value=0.18 unit=A
